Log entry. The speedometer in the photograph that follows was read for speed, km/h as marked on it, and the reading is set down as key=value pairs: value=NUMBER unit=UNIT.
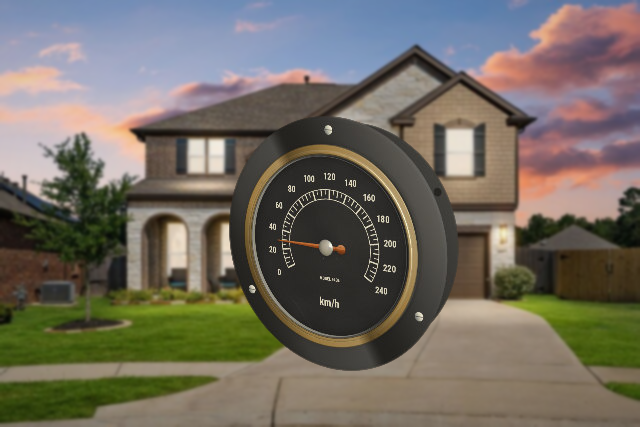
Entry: value=30 unit=km/h
